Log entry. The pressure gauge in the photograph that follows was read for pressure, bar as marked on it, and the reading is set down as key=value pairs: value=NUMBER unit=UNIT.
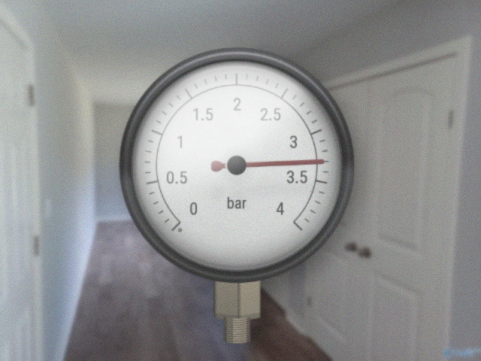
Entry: value=3.3 unit=bar
